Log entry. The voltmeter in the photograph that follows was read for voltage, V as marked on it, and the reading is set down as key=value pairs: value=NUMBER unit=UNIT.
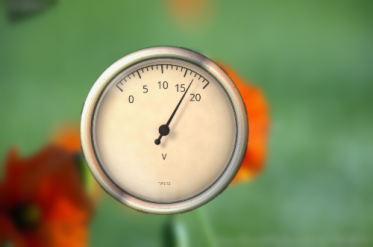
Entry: value=17 unit=V
